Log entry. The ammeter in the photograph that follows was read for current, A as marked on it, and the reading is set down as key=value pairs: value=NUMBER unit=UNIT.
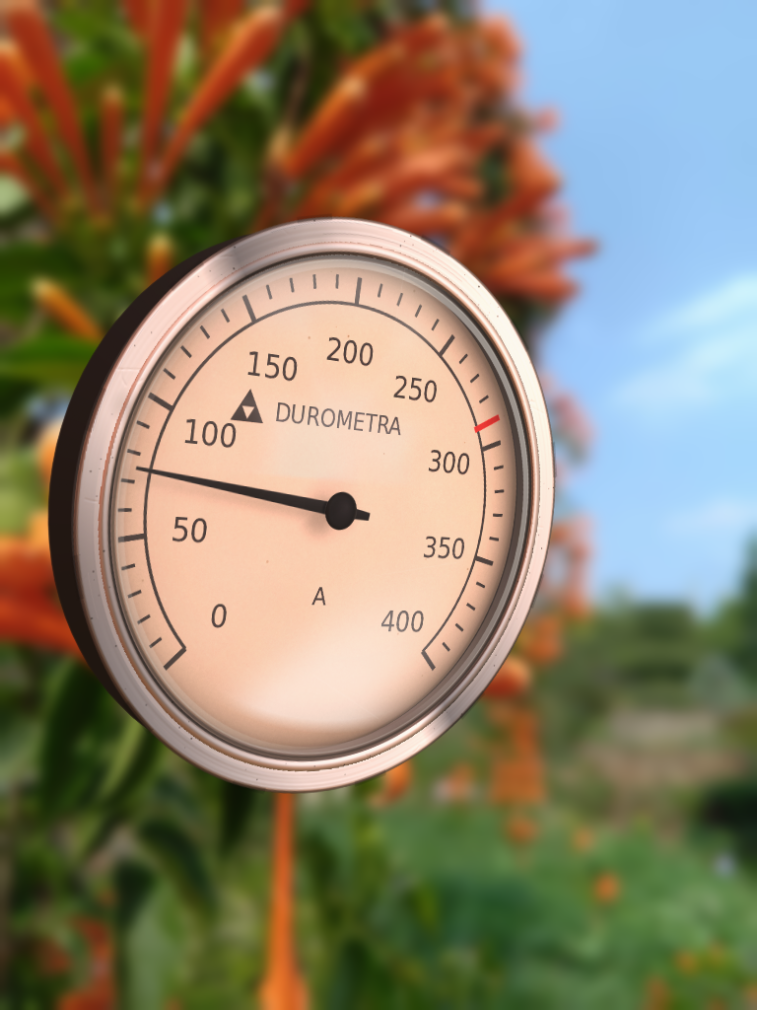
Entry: value=75 unit=A
